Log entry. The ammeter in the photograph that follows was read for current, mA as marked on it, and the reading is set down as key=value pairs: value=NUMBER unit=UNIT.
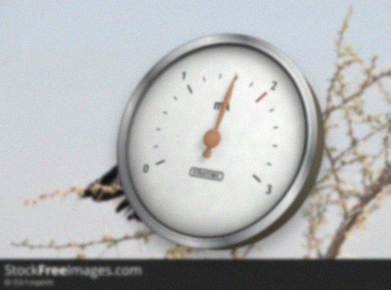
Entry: value=1.6 unit=mA
